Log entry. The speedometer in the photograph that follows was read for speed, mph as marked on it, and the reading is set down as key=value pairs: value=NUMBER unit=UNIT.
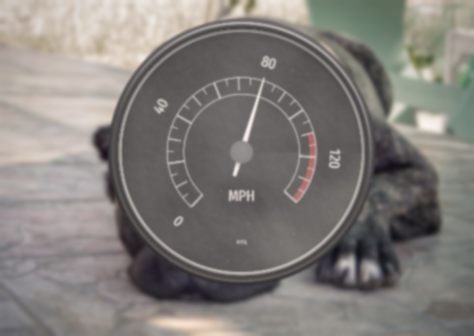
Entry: value=80 unit=mph
